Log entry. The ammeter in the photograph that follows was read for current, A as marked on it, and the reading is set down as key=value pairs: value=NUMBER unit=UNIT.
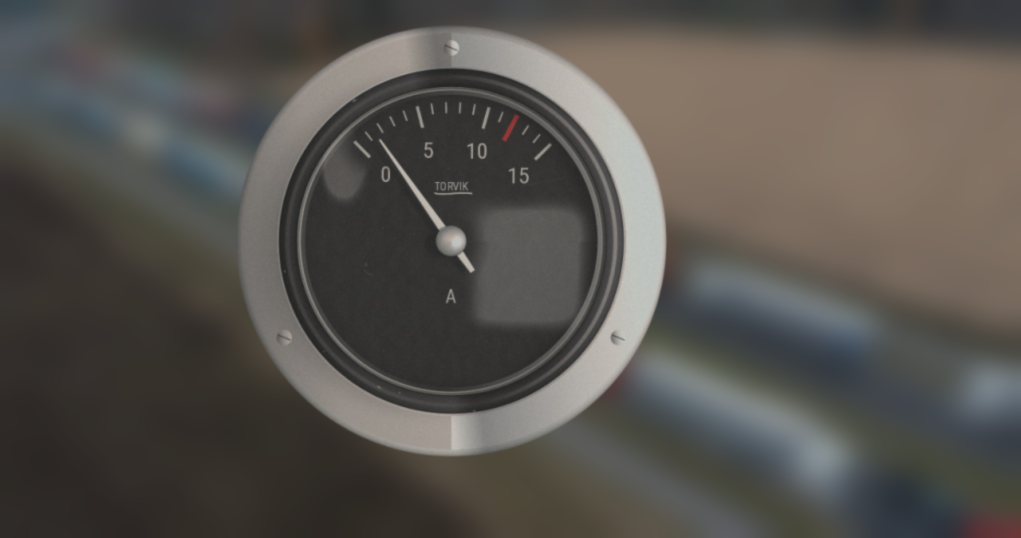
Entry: value=1.5 unit=A
